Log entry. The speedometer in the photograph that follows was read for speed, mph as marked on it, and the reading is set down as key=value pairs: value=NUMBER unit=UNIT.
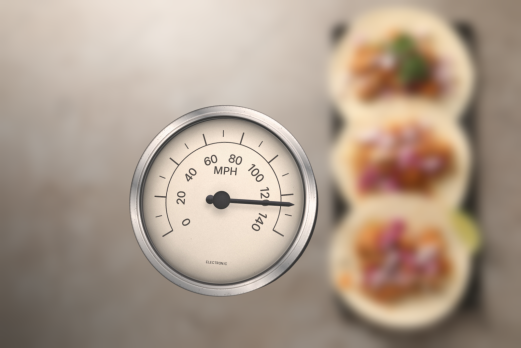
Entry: value=125 unit=mph
